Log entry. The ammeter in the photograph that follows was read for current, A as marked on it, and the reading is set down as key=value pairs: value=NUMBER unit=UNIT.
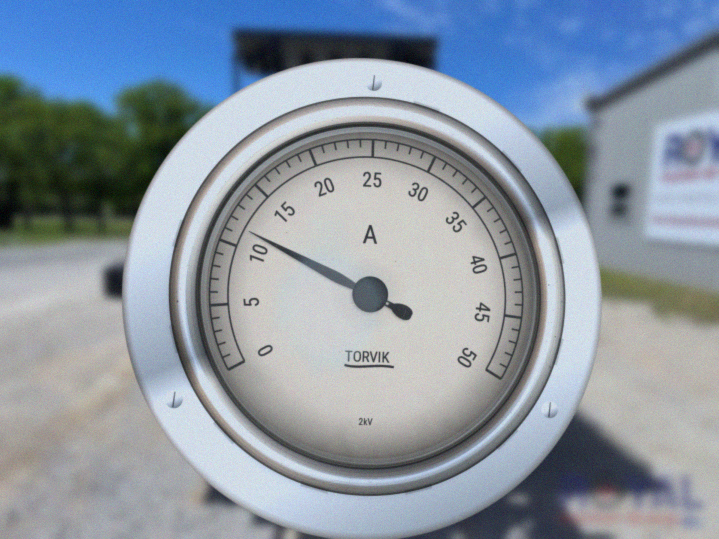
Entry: value=11.5 unit=A
